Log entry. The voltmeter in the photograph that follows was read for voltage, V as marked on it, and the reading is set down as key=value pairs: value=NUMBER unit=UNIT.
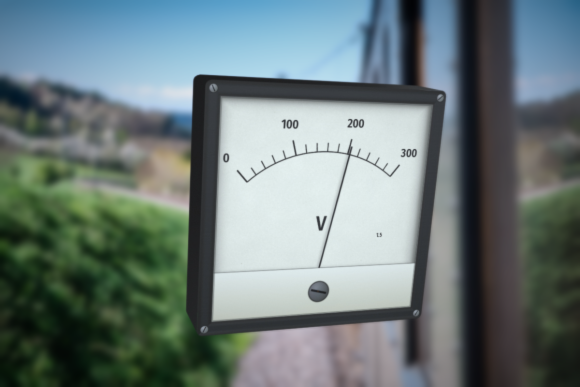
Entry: value=200 unit=V
